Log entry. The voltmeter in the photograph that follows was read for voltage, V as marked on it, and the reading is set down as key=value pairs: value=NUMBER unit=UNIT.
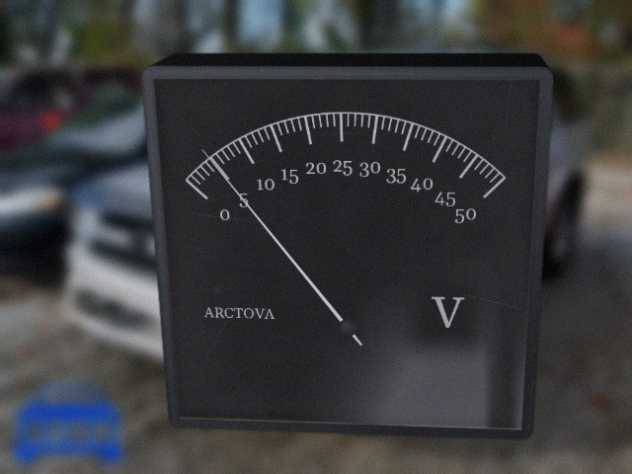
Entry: value=5 unit=V
